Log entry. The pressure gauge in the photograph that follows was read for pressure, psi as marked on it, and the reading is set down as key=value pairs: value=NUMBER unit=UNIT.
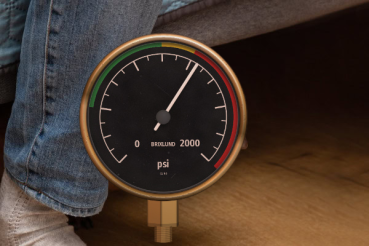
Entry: value=1250 unit=psi
